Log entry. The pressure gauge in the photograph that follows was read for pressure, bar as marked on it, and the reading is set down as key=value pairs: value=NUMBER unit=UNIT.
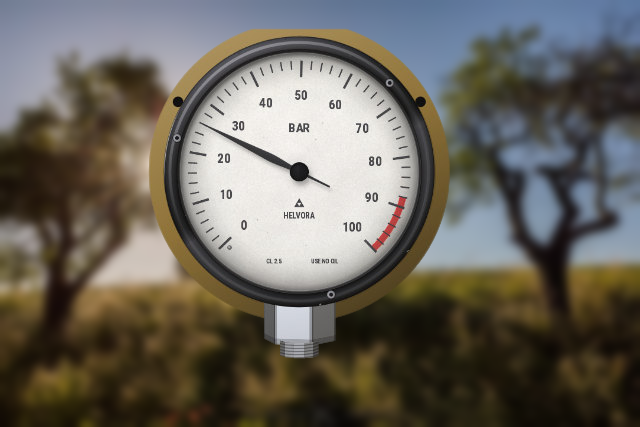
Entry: value=26 unit=bar
